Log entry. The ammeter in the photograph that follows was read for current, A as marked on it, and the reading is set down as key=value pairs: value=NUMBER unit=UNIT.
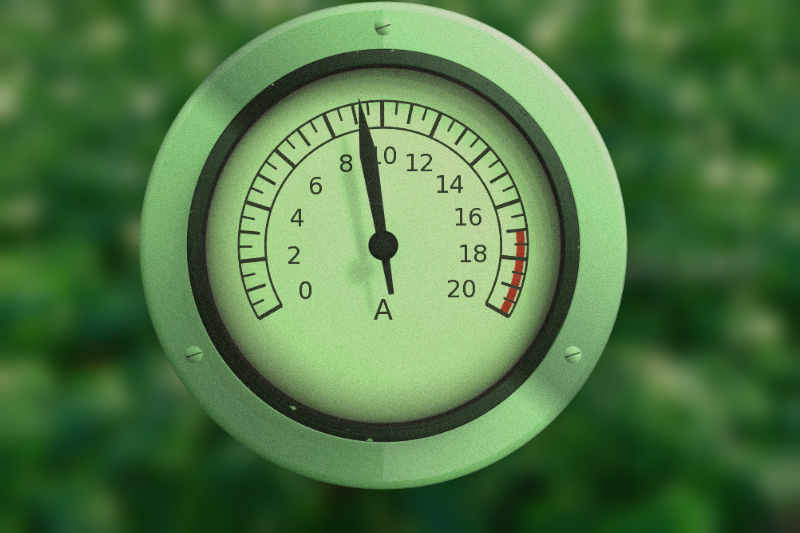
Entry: value=9.25 unit=A
